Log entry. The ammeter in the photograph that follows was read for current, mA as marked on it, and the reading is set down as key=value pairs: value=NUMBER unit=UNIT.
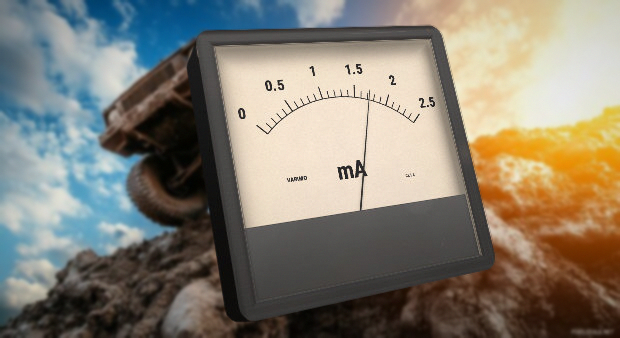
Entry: value=1.7 unit=mA
